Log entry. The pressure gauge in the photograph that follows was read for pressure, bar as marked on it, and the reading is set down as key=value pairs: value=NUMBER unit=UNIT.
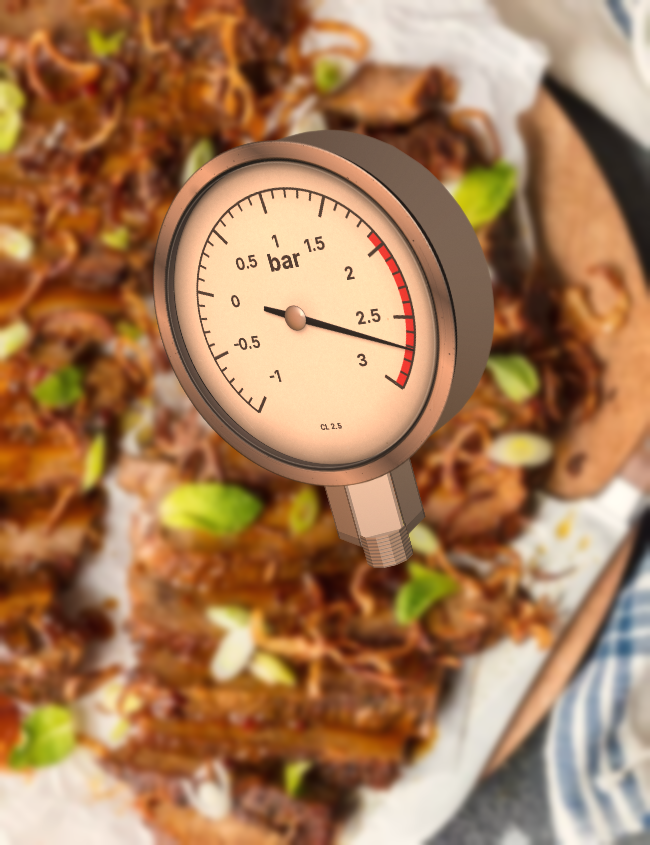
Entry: value=2.7 unit=bar
